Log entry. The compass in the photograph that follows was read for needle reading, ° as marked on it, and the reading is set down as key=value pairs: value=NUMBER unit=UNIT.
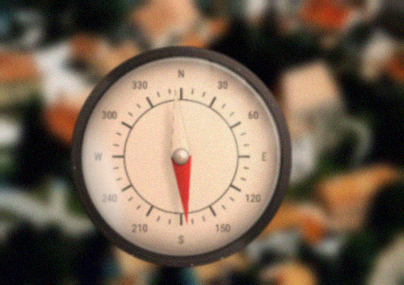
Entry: value=175 unit=°
